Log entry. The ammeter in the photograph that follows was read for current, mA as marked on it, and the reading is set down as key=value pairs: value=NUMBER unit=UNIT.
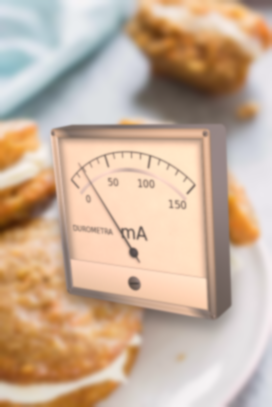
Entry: value=20 unit=mA
